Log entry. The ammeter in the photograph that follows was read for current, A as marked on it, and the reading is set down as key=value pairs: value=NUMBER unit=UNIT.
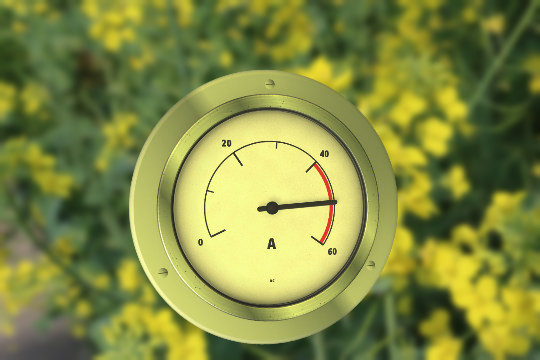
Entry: value=50 unit=A
